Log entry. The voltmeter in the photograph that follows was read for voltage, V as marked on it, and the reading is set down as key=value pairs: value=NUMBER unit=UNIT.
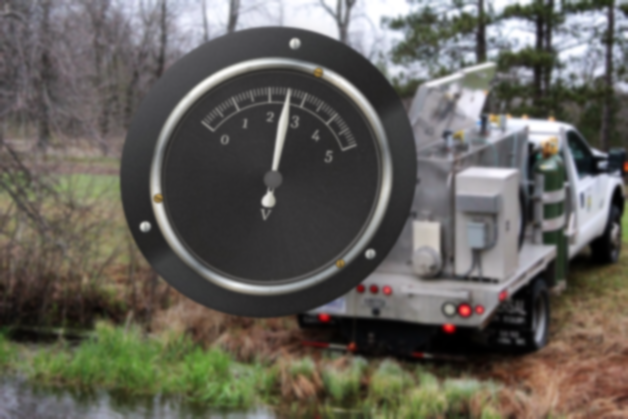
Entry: value=2.5 unit=V
